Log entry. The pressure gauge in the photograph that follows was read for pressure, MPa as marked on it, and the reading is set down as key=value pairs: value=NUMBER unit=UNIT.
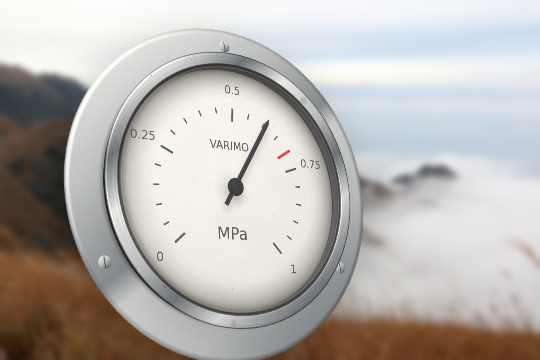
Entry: value=0.6 unit=MPa
